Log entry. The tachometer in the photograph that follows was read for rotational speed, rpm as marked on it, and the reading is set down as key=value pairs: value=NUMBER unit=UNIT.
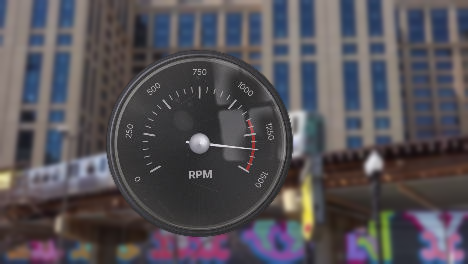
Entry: value=1350 unit=rpm
